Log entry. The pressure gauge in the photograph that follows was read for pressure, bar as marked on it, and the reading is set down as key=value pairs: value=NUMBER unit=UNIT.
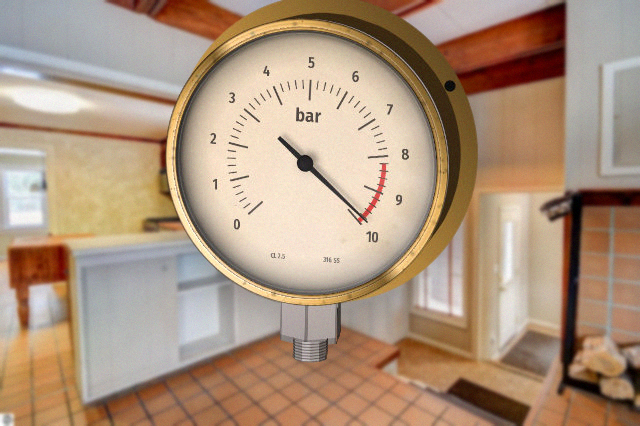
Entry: value=9.8 unit=bar
